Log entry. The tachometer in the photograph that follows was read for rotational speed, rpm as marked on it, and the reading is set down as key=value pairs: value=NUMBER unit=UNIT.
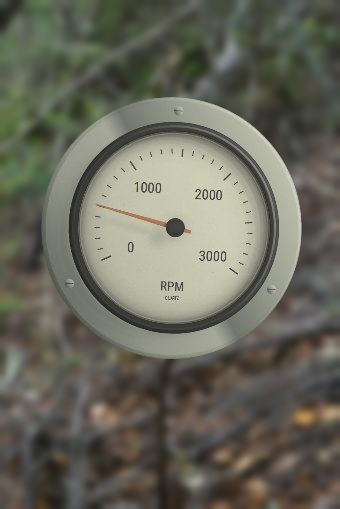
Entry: value=500 unit=rpm
